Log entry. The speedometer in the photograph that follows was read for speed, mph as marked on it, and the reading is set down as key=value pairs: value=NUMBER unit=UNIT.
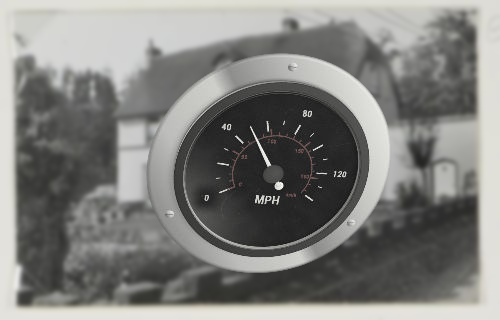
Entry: value=50 unit=mph
